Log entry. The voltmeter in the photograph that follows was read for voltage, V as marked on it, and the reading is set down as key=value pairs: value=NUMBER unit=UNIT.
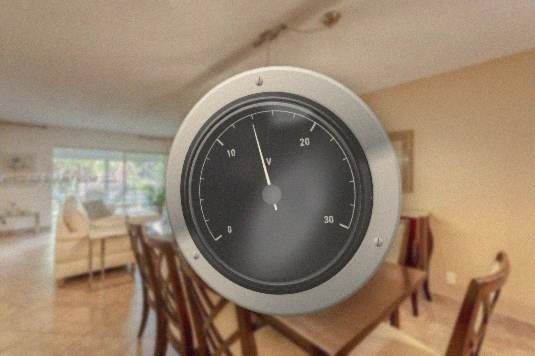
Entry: value=14 unit=V
